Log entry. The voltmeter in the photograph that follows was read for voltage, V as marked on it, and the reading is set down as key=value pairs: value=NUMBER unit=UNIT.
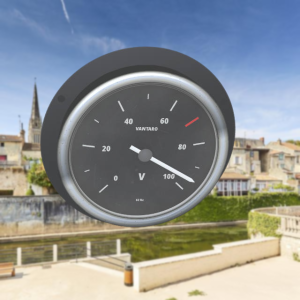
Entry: value=95 unit=V
